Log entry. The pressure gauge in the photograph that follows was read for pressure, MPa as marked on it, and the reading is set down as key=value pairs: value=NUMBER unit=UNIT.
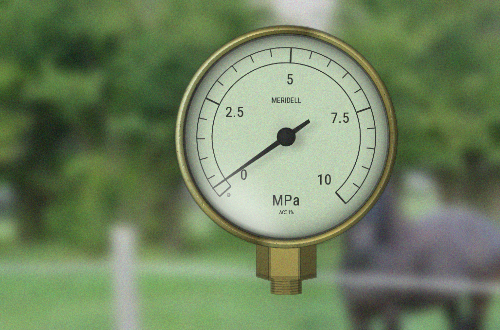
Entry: value=0.25 unit=MPa
